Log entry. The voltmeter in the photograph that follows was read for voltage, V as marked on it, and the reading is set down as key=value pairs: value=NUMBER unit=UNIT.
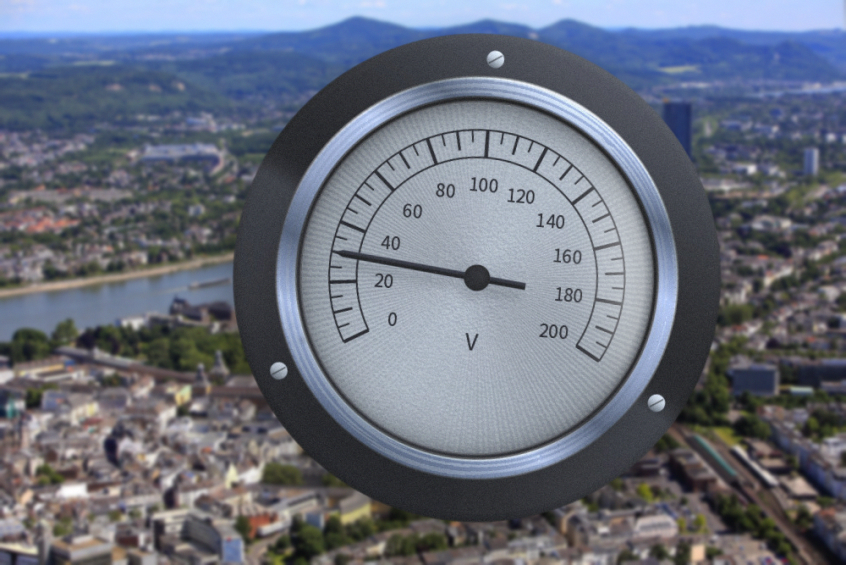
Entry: value=30 unit=V
